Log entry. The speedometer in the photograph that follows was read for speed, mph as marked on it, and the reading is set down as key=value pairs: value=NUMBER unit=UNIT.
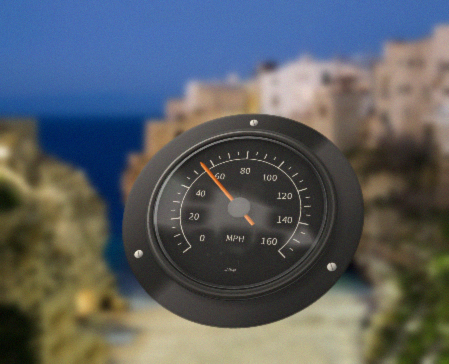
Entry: value=55 unit=mph
